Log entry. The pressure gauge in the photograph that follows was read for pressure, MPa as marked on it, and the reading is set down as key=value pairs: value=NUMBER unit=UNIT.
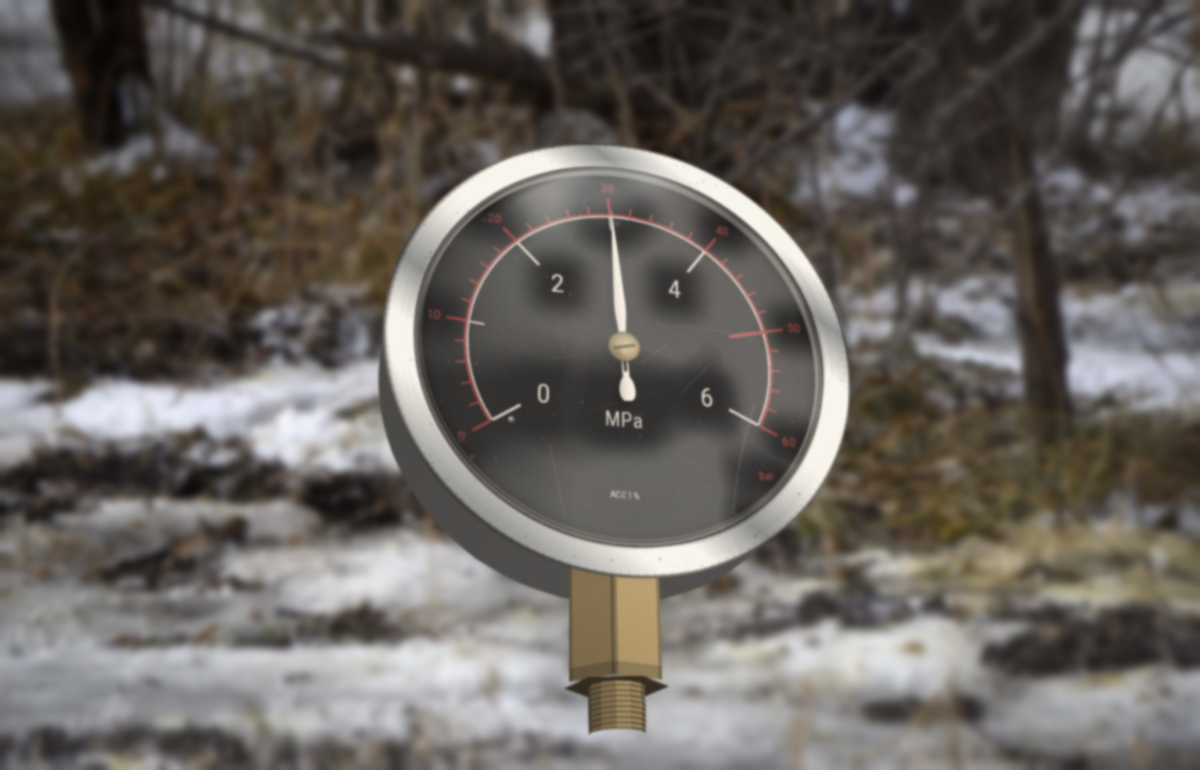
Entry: value=3 unit=MPa
